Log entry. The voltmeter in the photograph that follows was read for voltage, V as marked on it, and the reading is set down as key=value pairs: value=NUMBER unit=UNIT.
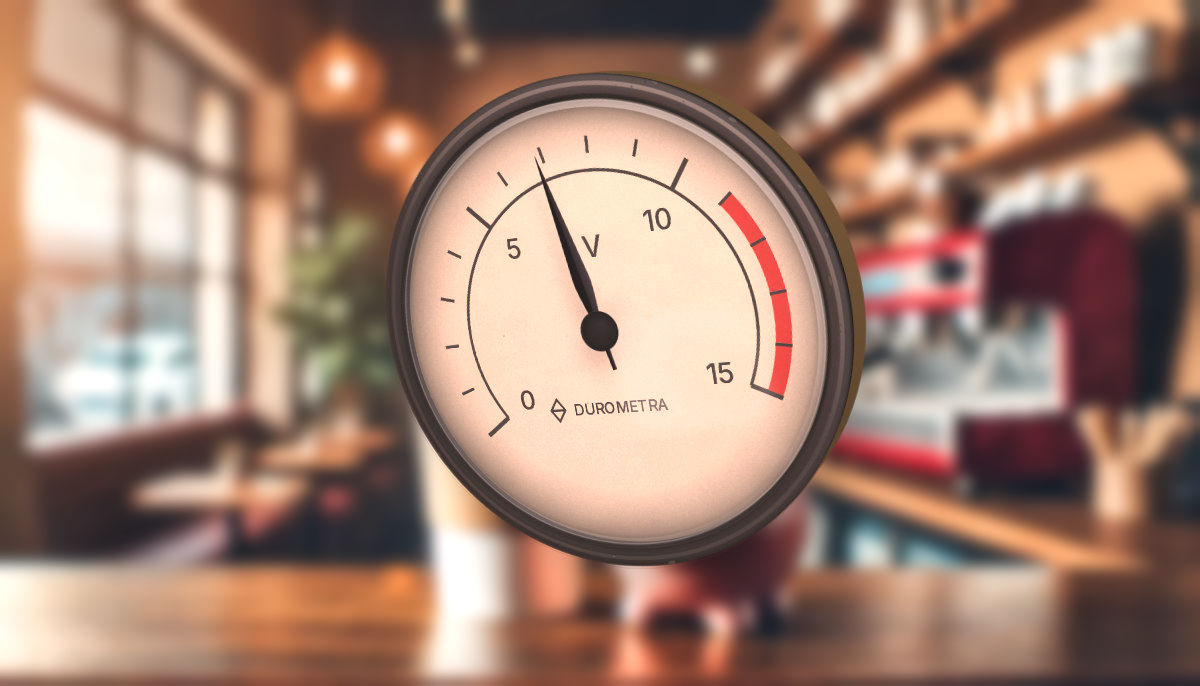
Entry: value=7 unit=V
